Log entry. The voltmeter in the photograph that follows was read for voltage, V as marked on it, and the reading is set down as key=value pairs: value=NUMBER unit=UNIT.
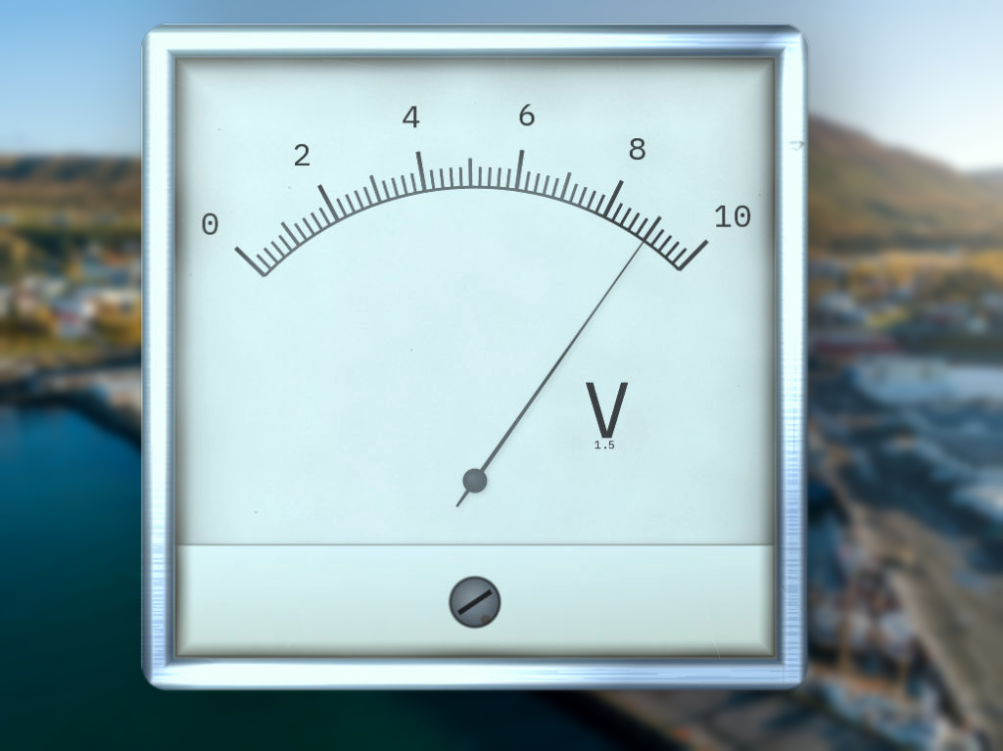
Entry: value=9 unit=V
